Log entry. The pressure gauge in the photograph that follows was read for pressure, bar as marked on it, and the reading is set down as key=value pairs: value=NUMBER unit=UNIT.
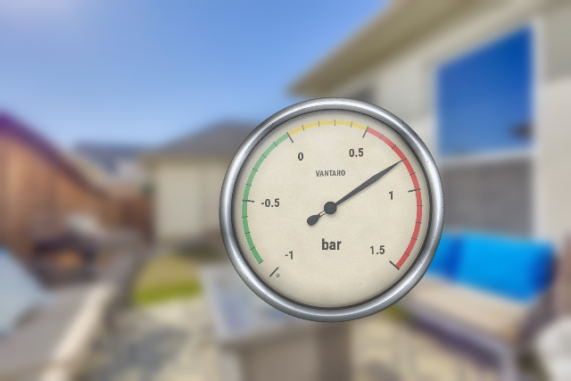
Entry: value=0.8 unit=bar
